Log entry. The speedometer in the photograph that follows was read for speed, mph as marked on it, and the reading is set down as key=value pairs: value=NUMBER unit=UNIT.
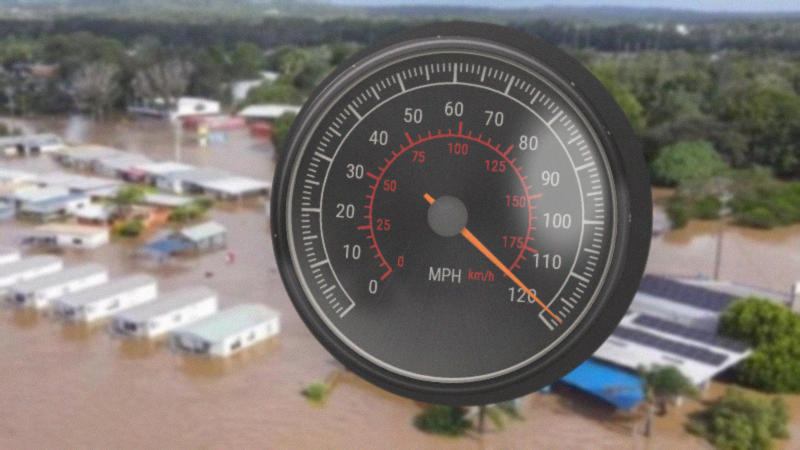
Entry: value=118 unit=mph
